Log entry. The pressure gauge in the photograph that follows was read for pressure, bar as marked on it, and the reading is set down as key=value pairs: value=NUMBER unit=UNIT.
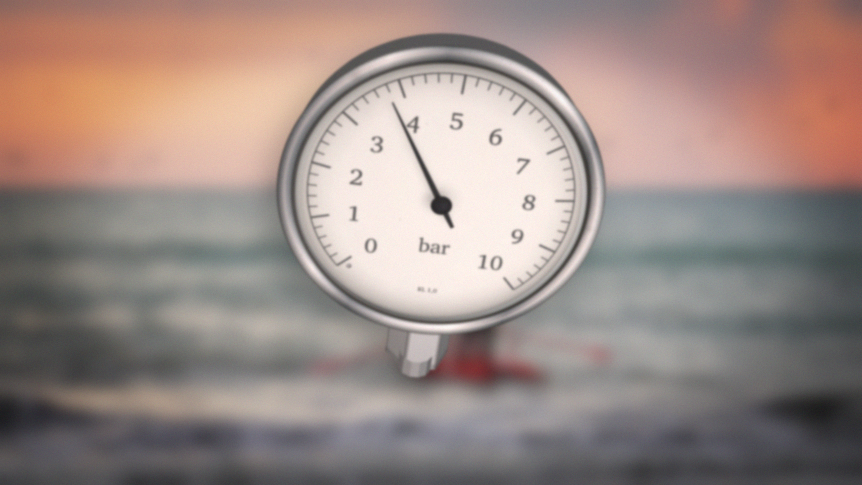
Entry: value=3.8 unit=bar
